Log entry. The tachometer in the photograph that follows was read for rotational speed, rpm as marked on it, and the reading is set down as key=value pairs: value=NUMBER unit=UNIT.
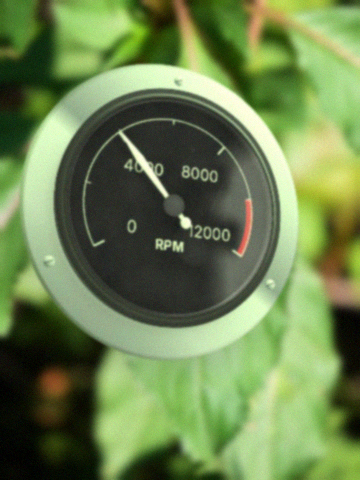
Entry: value=4000 unit=rpm
